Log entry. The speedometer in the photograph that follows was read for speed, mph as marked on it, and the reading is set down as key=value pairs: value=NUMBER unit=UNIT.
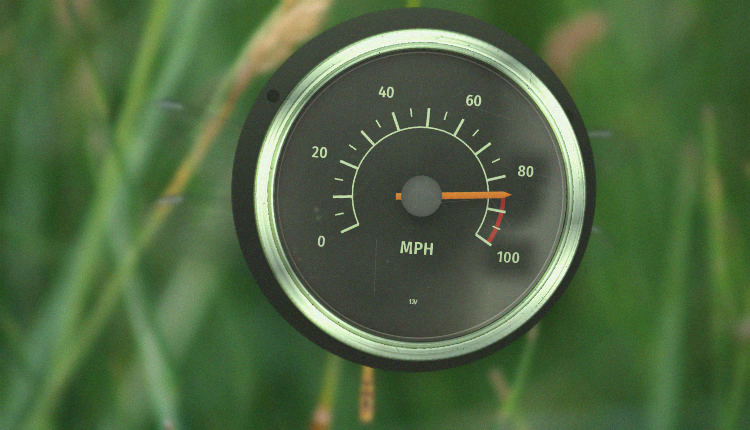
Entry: value=85 unit=mph
